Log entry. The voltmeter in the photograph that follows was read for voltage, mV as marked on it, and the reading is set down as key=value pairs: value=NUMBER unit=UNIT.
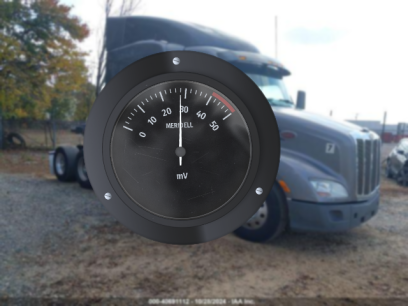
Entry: value=28 unit=mV
